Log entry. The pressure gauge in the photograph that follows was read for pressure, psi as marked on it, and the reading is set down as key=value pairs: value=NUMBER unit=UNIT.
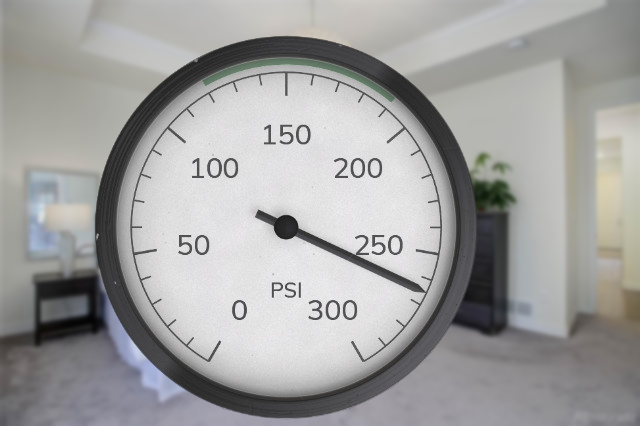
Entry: value=265 unit=psi
